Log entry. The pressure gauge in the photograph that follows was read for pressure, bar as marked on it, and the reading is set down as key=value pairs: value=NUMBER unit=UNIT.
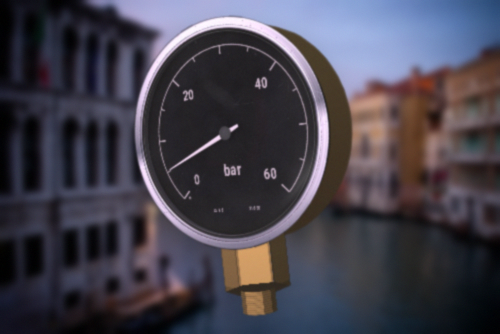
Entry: value=5 unit=bar
